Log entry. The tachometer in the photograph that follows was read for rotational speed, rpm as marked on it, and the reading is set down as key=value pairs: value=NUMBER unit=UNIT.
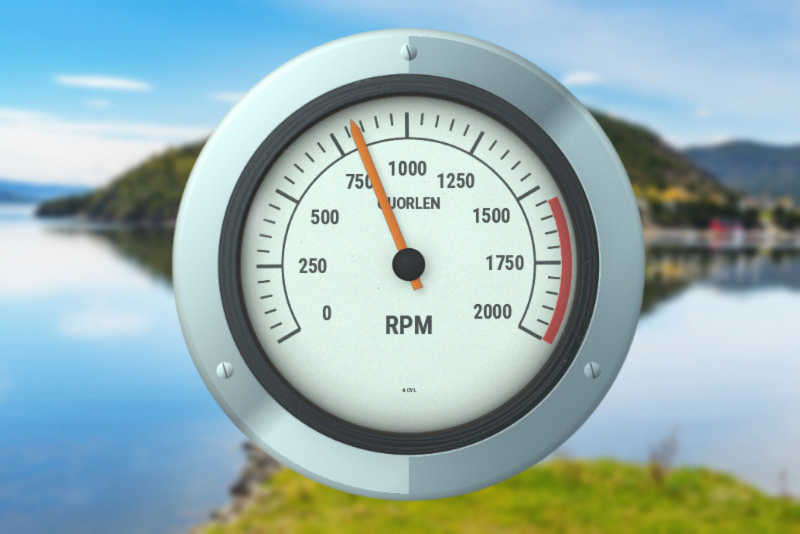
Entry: value=825 unit=rpm
